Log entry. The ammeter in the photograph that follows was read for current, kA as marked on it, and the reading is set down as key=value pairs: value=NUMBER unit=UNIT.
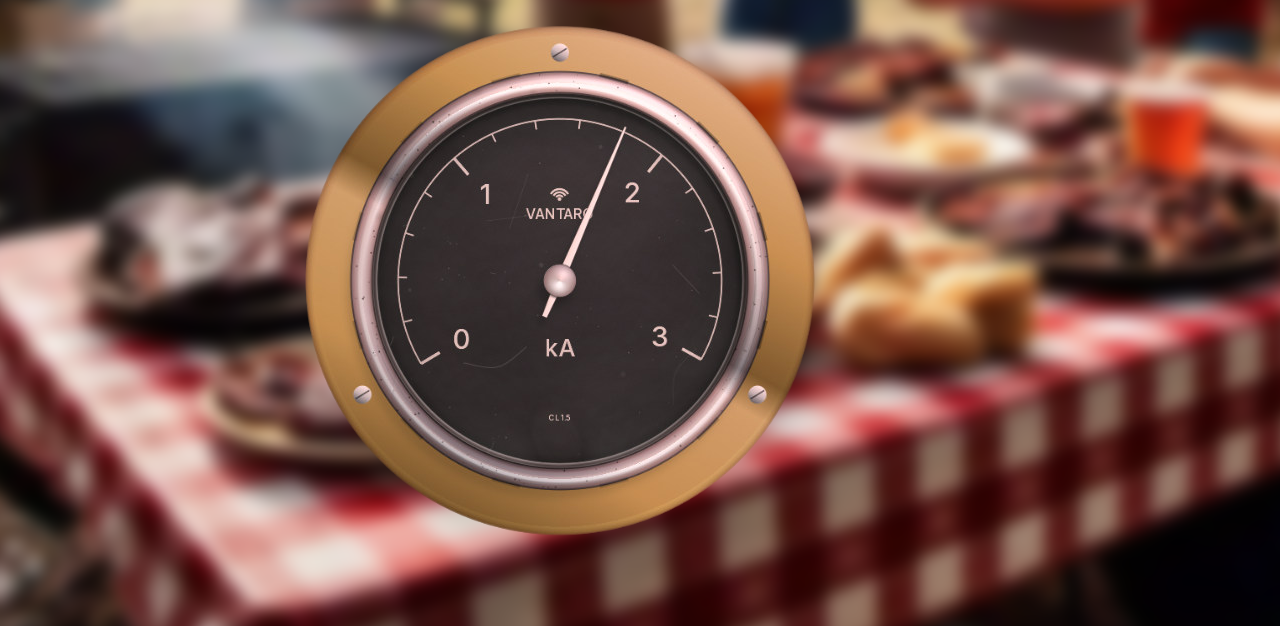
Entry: value=1.8 unit=kA
